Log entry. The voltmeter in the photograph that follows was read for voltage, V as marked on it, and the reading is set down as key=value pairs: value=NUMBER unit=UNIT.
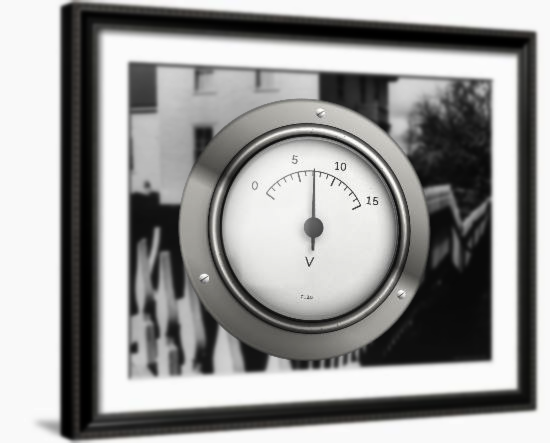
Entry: value=7 unit=V
